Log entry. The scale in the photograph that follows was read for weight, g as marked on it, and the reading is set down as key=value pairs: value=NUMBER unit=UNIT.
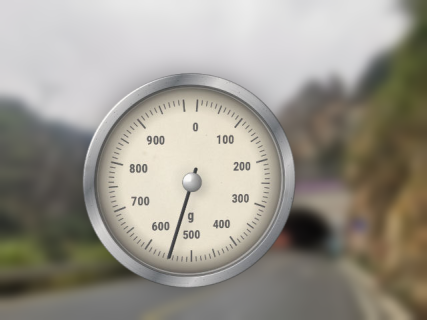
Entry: value=550 unit=g
